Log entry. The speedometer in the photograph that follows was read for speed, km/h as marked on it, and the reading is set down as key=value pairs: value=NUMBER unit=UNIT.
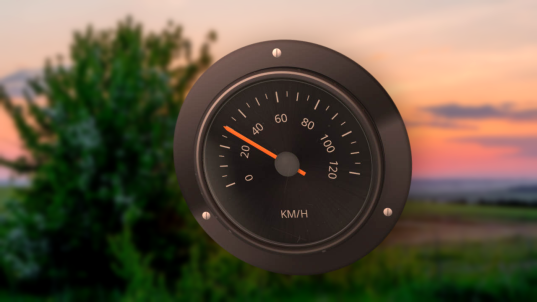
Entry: value=30 unit=km/h
